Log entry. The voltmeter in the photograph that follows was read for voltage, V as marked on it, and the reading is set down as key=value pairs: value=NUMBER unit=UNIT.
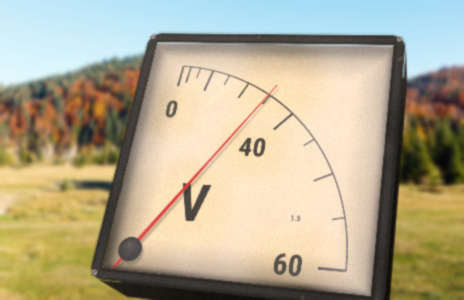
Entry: value=35 unit=V
